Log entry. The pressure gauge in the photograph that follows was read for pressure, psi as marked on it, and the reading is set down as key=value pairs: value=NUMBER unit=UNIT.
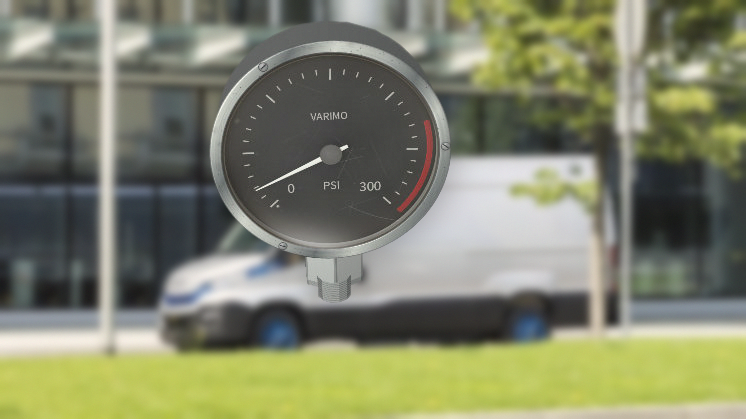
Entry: value=20 unit=psi
